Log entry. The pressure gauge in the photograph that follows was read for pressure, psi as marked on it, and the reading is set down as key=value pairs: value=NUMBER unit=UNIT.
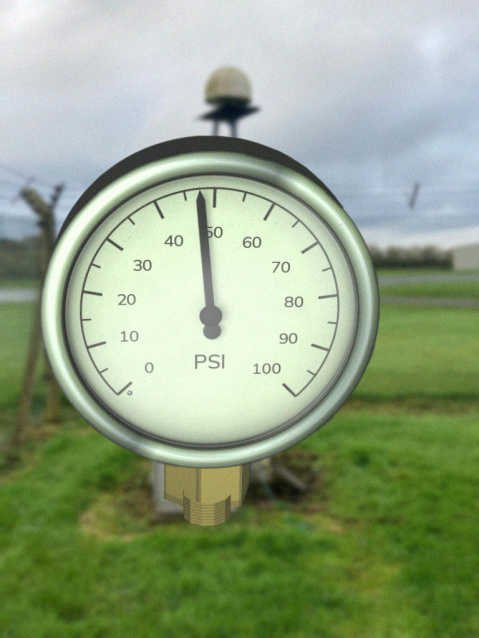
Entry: value=47.5 unit=psi
